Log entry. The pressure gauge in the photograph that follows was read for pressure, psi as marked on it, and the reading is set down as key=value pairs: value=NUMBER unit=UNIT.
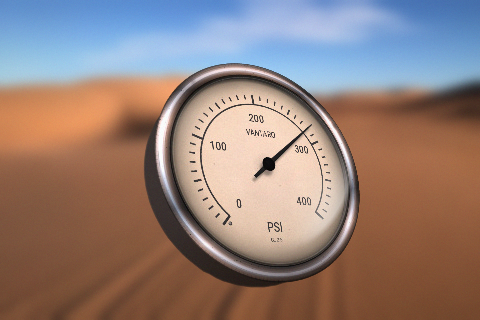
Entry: value=280 unit=psi
